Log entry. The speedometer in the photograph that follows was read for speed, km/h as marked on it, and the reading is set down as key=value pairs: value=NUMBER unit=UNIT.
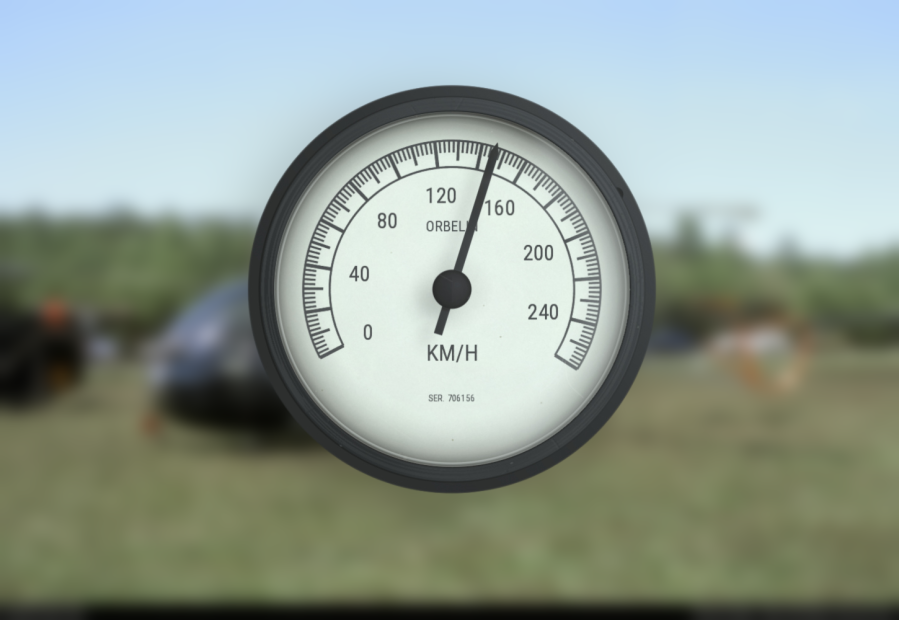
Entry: value=146 unit=km/h
